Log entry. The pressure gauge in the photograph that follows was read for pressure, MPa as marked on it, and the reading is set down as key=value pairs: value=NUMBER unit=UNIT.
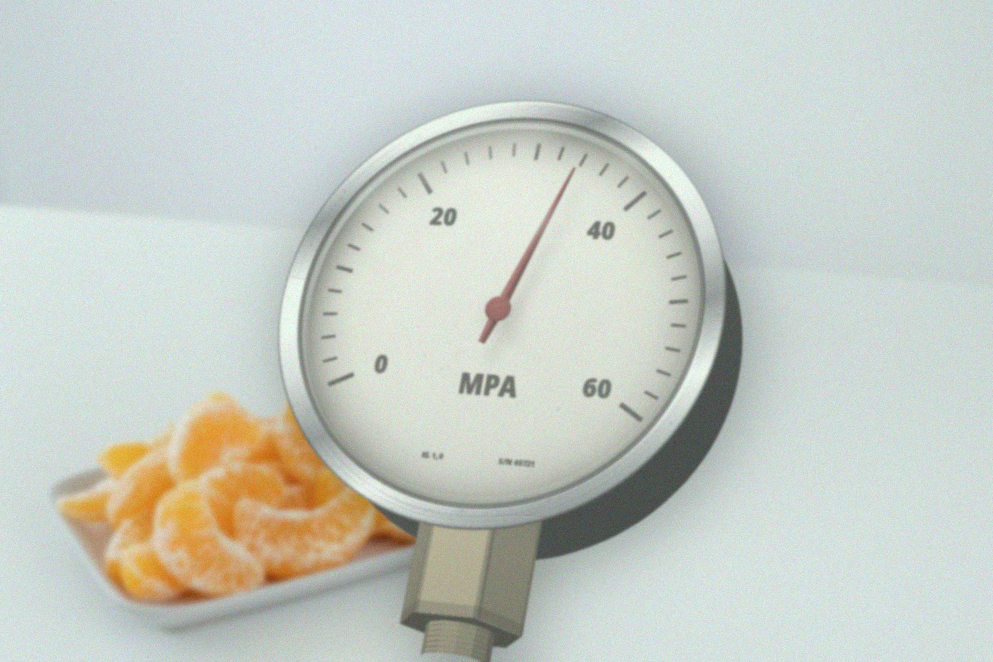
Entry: value=34 unit=MPa
